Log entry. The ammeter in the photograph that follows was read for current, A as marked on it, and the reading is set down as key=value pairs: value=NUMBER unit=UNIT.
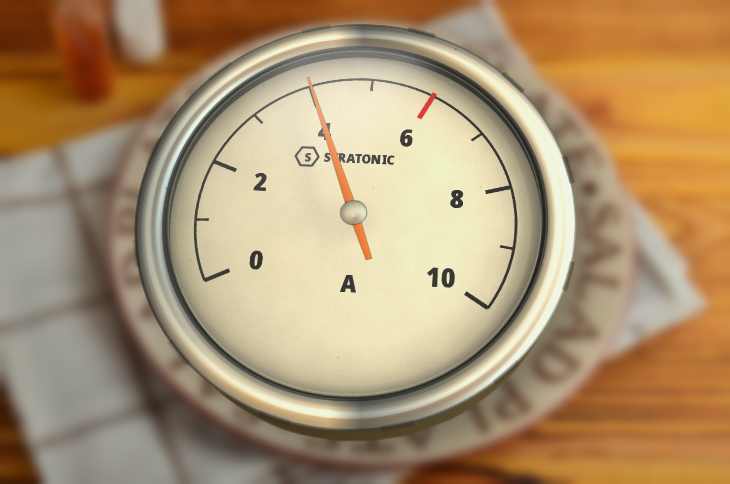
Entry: value=4 unit=A
